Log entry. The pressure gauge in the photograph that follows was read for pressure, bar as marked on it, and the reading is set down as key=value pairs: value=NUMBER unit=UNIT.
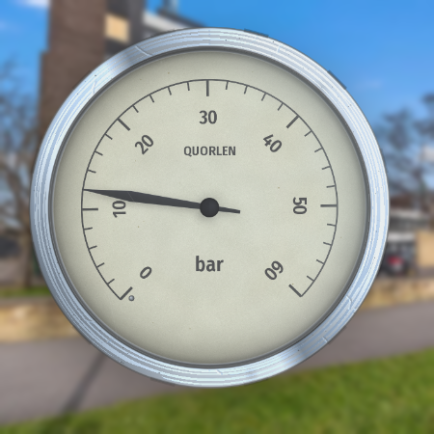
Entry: value=12 unit=bar
